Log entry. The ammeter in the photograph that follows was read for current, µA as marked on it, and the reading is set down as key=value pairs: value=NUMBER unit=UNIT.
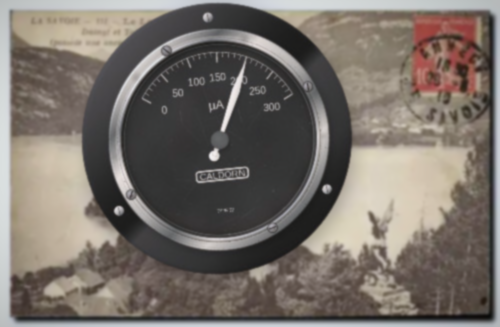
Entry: value=200 unit=µA
